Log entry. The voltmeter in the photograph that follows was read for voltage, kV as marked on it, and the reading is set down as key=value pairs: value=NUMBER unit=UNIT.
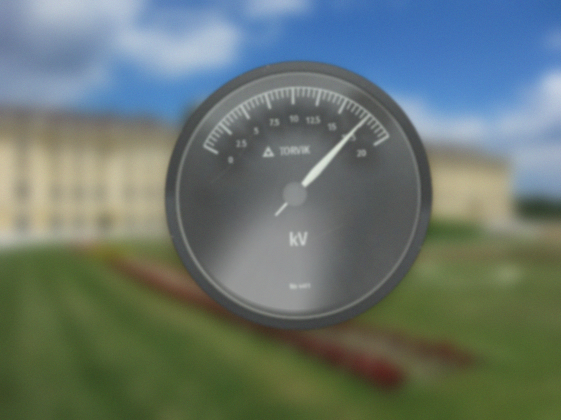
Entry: value=17.5 unit=kV
